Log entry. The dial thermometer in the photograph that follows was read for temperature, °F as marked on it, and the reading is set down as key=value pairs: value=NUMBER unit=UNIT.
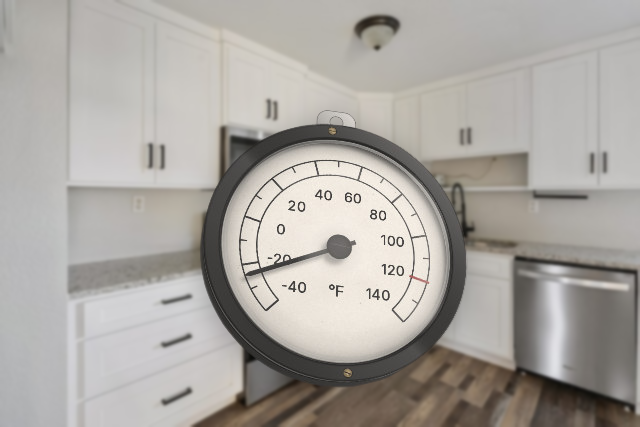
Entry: value=-25 unit=°F
